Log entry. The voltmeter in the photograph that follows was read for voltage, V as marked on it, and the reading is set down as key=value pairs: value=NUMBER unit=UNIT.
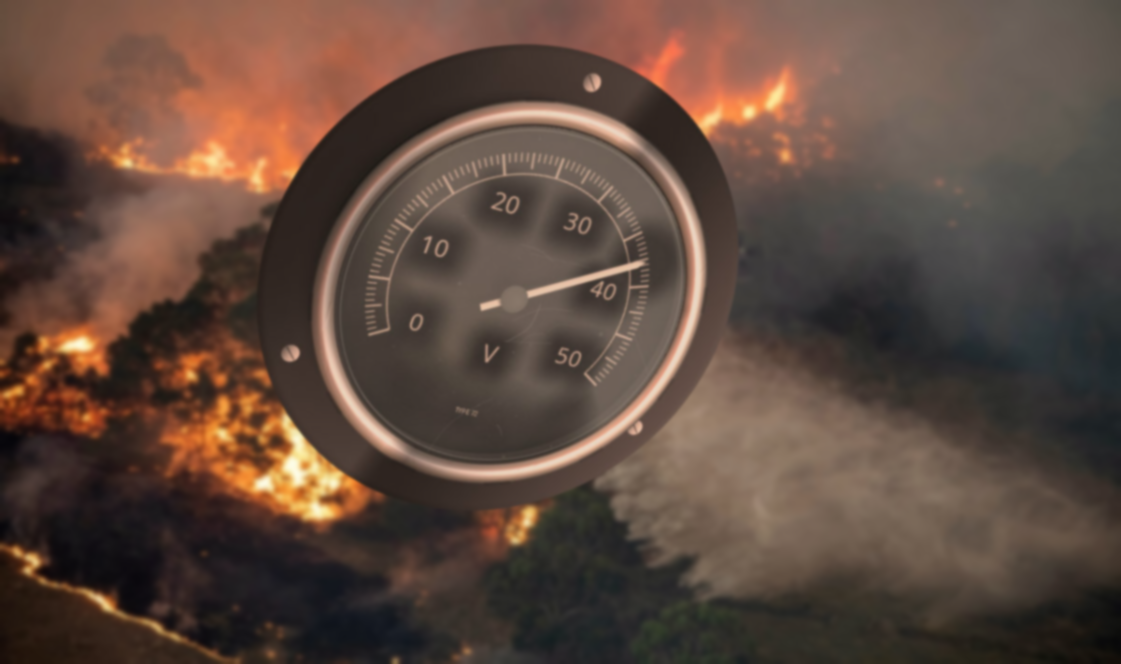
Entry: value=37.5 unit=V
